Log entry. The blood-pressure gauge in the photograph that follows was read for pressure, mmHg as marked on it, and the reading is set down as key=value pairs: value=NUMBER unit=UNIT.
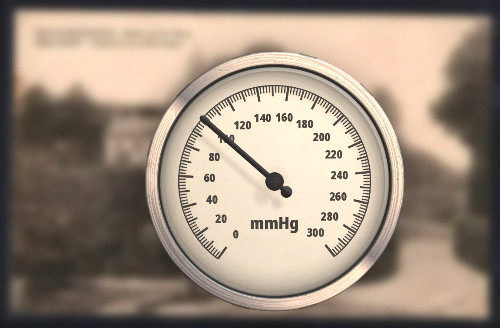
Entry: value=100 unit=mmHg
